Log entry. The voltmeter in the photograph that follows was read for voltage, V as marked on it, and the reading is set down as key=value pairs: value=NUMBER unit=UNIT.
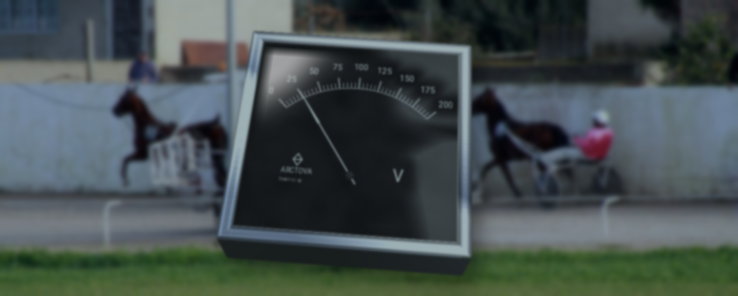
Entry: value=25 unit=V
